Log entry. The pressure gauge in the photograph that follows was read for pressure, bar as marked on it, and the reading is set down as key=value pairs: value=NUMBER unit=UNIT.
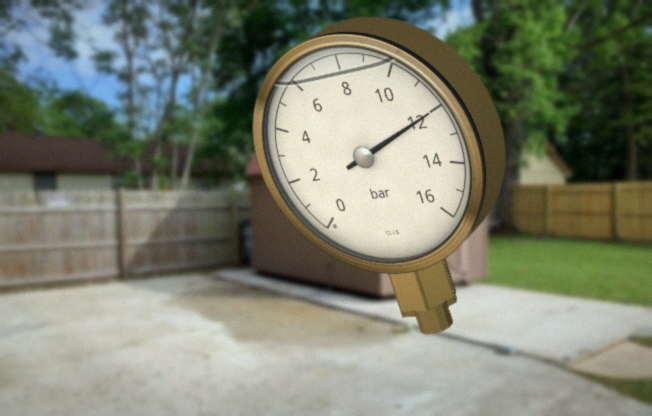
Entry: value=12 unit=bar
